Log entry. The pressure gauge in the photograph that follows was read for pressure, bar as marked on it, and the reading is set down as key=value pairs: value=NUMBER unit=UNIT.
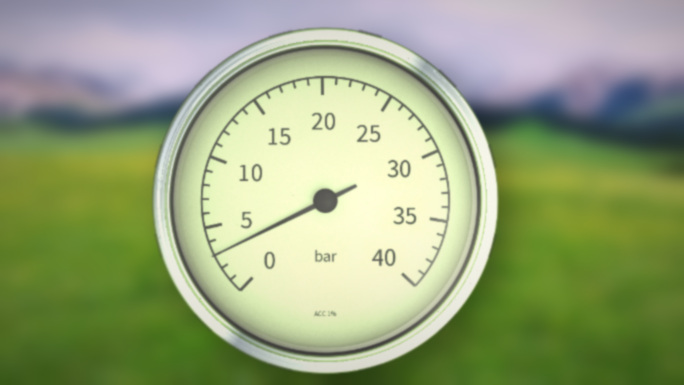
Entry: value=3 unit=bar
